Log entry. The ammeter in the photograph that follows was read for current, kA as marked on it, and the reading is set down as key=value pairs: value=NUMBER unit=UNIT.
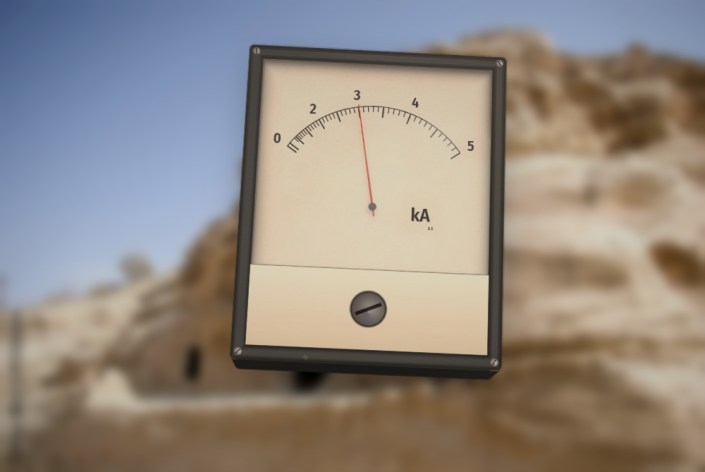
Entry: value=3 unit=kA
